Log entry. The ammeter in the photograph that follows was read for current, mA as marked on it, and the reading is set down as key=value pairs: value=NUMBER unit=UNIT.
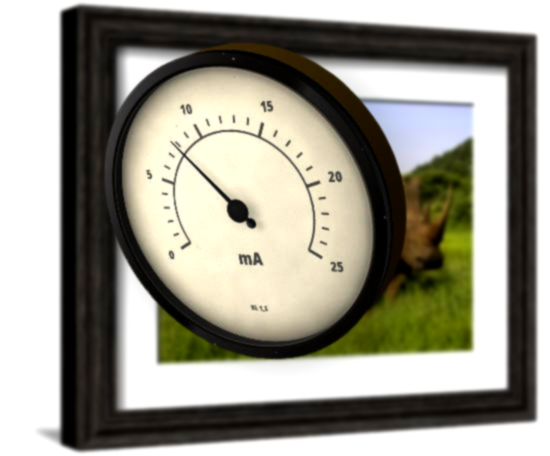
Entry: value=8 unit=mA
